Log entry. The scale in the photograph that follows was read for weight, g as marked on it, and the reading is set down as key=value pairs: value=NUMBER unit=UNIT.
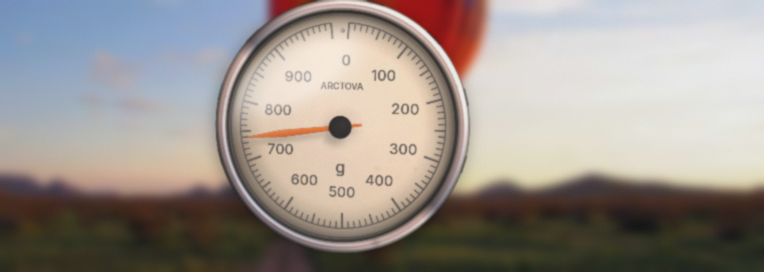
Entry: value=740 unit=g
